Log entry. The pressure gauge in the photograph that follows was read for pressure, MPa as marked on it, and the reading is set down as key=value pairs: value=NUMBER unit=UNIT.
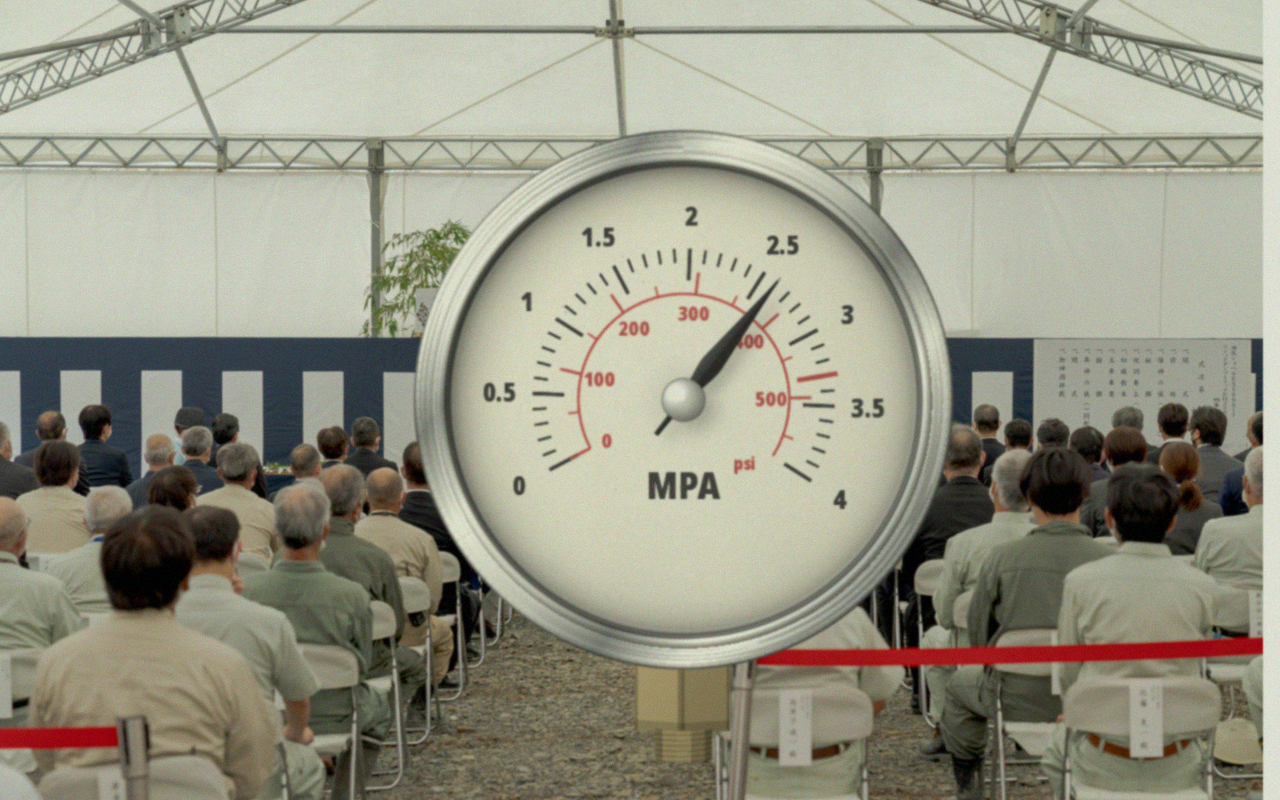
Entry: value=2.6 unit=MPa
